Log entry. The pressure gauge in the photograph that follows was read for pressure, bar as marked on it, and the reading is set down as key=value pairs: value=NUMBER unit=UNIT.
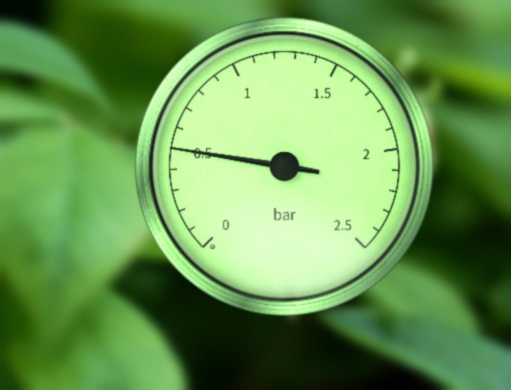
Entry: value=0.5 unit=bar
